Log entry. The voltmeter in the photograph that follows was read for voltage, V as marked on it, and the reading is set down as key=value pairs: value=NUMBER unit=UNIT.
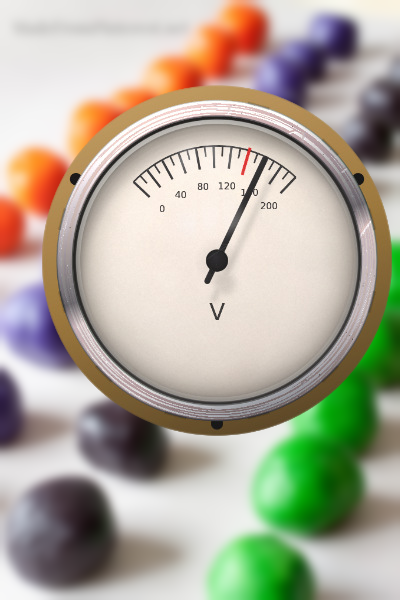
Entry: value=160 unit=V
